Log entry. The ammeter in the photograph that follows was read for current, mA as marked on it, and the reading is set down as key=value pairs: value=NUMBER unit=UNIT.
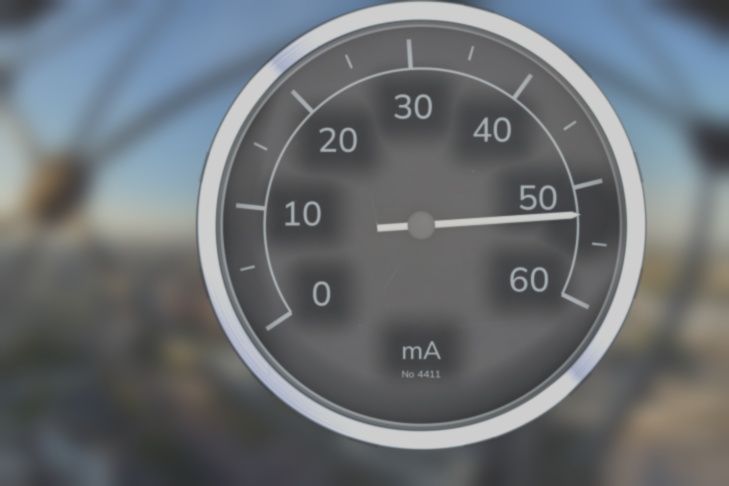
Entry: value=52.5 unit=mA
